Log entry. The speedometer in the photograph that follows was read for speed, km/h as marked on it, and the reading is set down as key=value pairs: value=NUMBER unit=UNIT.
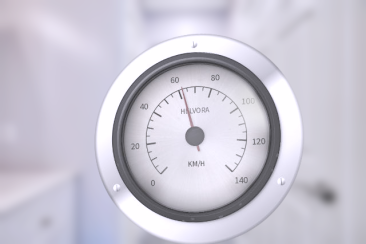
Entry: value=62.5 unit=km/h
